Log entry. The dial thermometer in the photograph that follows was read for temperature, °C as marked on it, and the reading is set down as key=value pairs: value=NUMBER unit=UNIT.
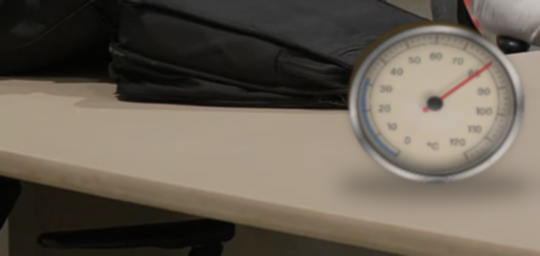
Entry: value=80 unit=°C
